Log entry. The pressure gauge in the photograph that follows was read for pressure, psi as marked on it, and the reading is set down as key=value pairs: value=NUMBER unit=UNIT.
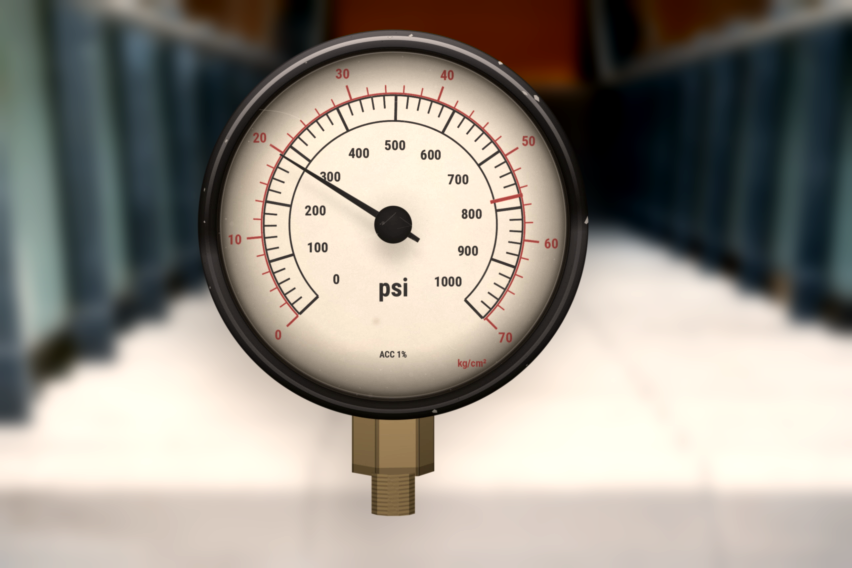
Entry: value=280 unit=psi
